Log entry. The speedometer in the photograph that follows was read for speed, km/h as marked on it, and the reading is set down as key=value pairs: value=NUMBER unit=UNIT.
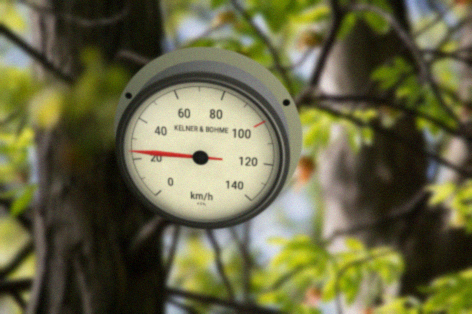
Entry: value=25 unit=km/h
